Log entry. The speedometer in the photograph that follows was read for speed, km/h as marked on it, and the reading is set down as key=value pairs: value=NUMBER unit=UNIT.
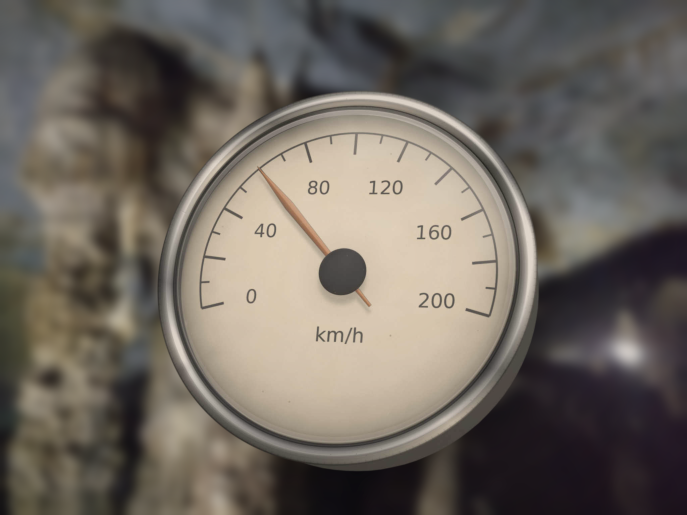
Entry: value=60 unit=km/h
